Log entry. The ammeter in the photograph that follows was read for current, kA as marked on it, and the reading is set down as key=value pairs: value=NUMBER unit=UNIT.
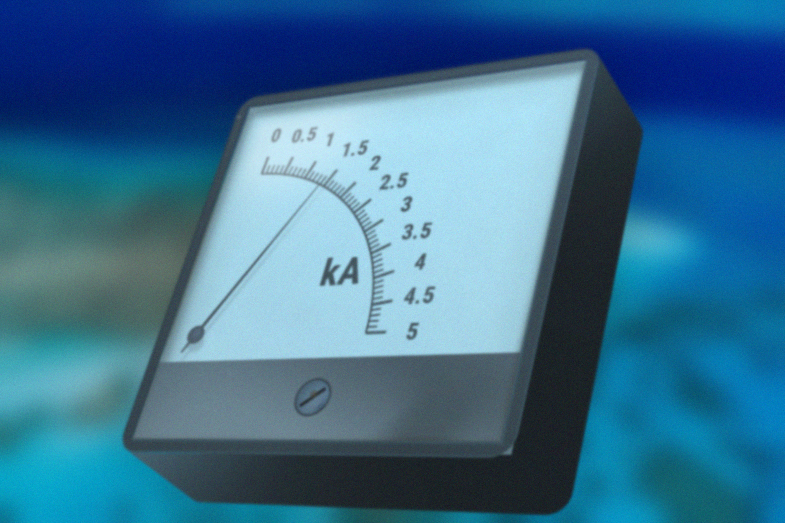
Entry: value=1.5 unit=kA
